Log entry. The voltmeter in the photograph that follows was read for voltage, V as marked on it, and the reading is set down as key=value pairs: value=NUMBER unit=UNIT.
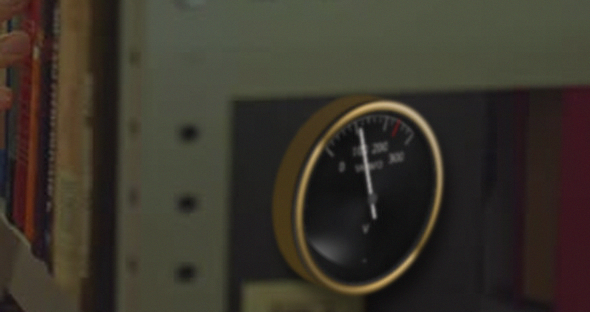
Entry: value=100 unit=V
